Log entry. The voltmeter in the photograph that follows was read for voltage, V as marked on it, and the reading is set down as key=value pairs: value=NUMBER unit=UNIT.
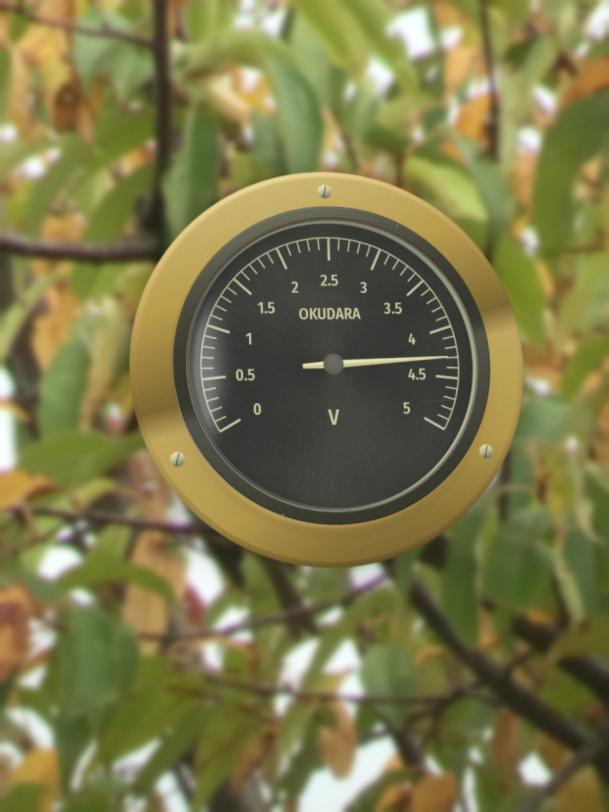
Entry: value=4.3 unit=V
